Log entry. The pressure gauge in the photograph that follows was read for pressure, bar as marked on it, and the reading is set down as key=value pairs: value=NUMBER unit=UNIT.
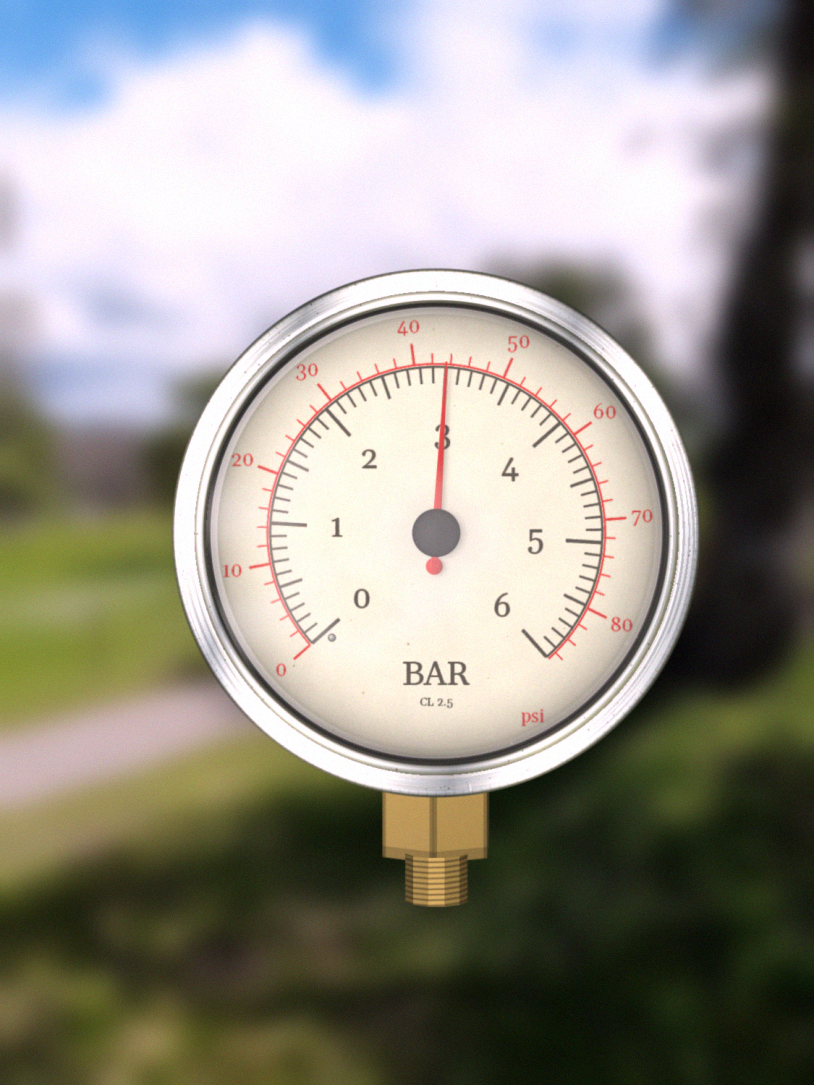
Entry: value=3 unit=bar
